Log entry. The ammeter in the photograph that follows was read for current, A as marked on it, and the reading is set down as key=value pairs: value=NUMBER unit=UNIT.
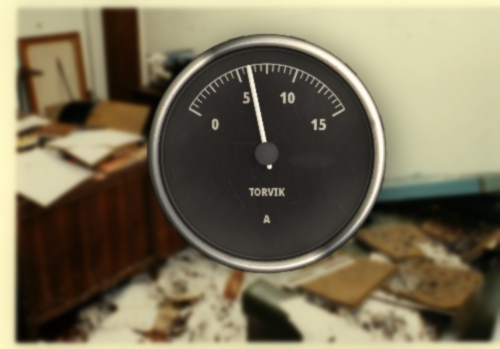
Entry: value=6 unit=A
